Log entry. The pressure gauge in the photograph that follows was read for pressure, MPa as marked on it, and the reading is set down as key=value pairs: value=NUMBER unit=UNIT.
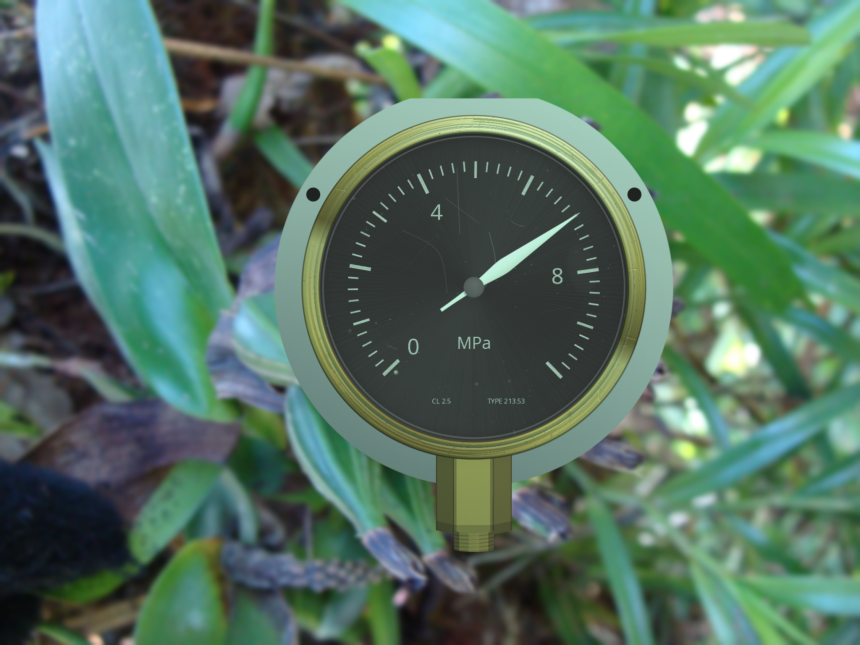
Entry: value=7 unit=MPa
